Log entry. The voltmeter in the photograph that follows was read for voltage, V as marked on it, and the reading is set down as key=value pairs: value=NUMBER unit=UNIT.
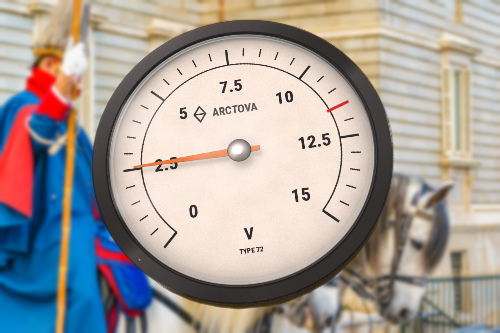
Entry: value=2.5 unit=V
